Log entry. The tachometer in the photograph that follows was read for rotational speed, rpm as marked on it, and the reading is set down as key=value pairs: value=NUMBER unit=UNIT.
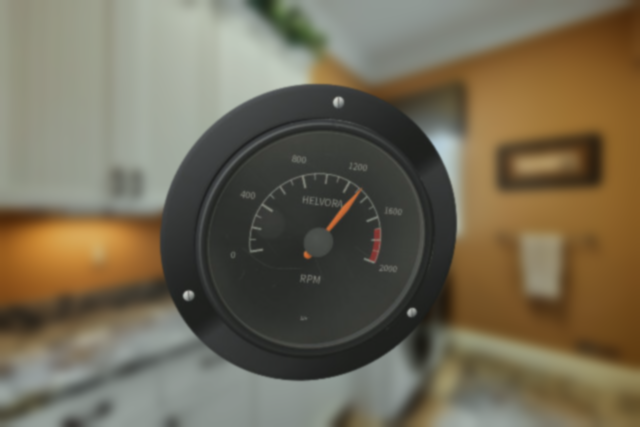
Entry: value=1300 unit=rpm
